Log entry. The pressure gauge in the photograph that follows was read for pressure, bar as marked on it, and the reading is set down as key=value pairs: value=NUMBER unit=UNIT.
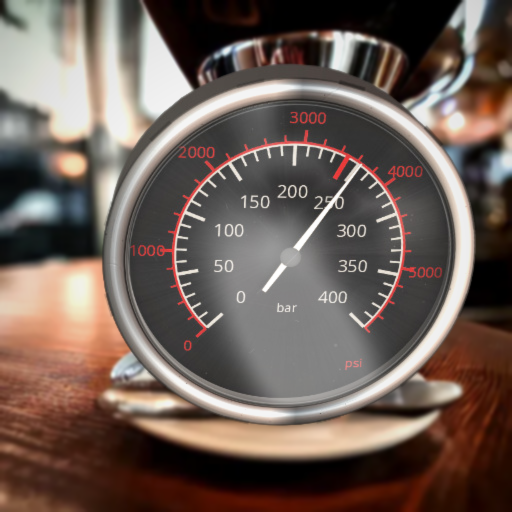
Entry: value=250 unit=bar
